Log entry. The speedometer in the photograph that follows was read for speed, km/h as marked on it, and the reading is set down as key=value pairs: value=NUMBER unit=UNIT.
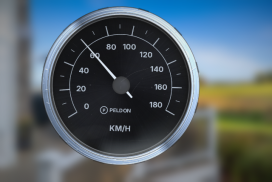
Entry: value=60 unit=km/h
